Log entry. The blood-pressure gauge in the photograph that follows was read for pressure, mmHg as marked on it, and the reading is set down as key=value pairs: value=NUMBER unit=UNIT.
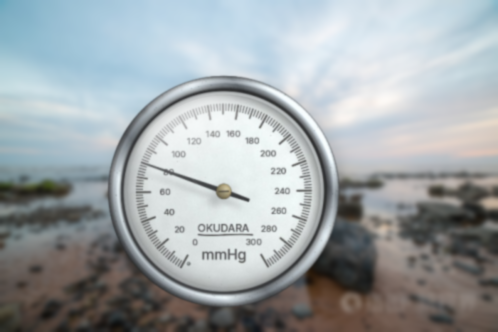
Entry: value=80 unit=mmHg
